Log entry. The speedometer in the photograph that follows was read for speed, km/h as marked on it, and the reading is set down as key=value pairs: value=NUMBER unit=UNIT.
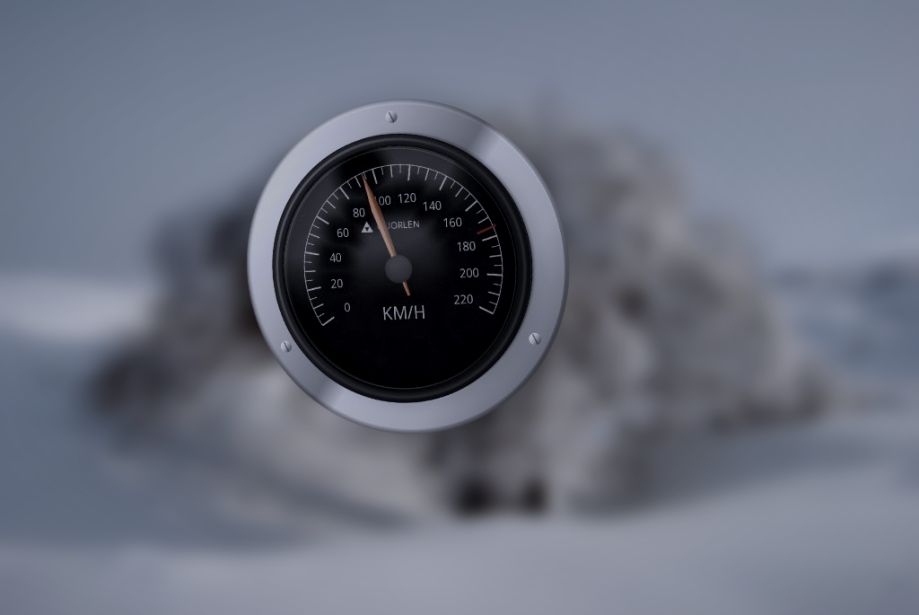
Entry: value=95 unit=km/h
